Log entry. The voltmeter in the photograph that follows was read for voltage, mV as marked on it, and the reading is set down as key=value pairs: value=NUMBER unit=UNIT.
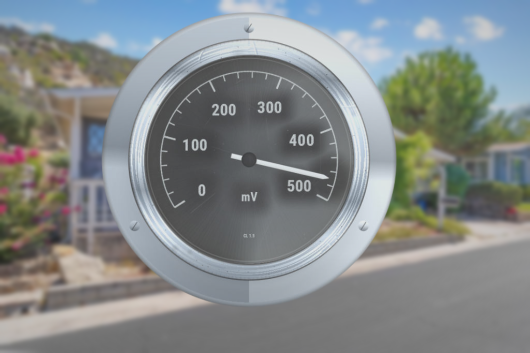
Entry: value=470 unit=mV
